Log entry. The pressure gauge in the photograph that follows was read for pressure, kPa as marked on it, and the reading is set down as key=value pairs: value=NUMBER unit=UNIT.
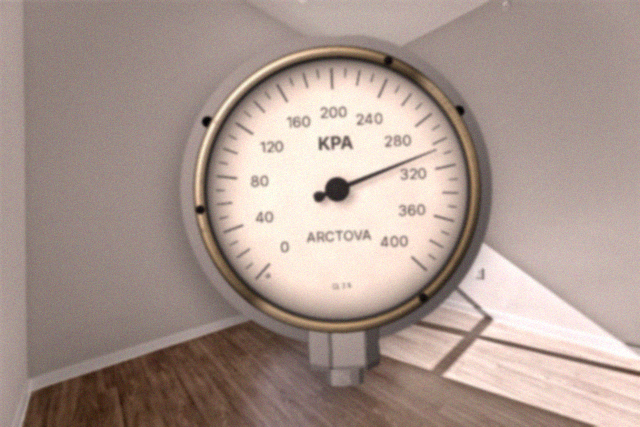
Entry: value=305 unit=kPa
